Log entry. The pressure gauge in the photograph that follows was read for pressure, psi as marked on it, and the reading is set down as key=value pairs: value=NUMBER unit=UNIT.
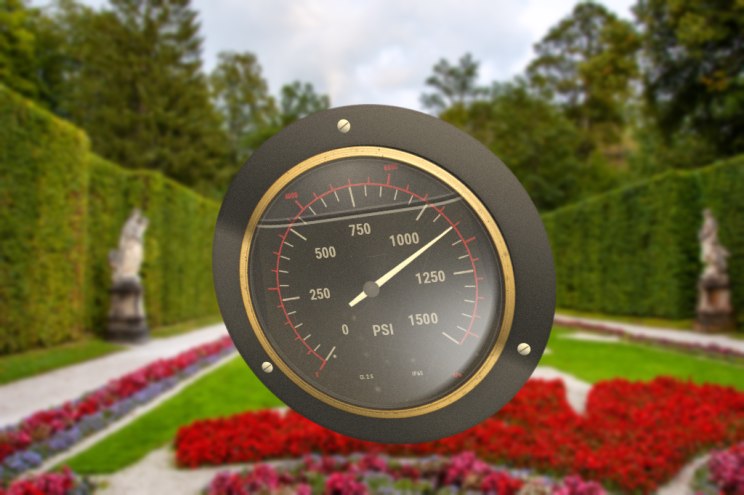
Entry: value=1100 unit=psi
